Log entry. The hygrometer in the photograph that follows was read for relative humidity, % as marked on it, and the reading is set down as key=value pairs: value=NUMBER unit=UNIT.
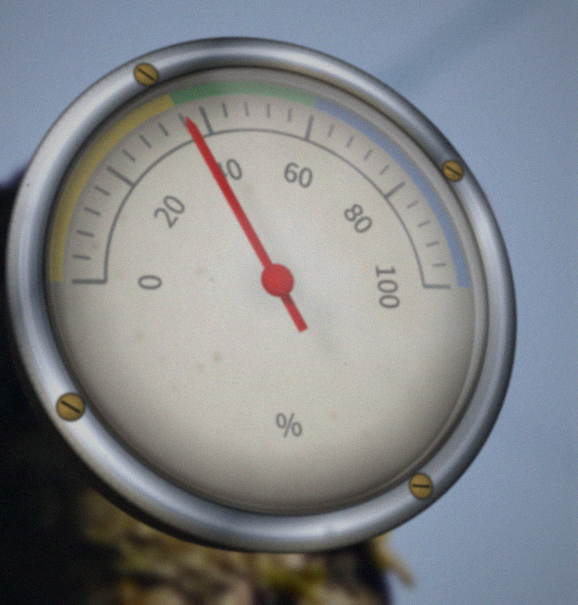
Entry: value=36 unit=%
